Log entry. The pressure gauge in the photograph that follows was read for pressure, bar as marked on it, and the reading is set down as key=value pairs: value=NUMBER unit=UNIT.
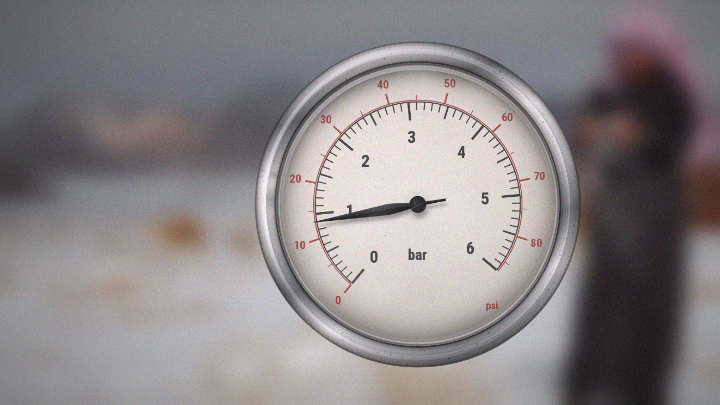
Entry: value=0.9 unit=bar
